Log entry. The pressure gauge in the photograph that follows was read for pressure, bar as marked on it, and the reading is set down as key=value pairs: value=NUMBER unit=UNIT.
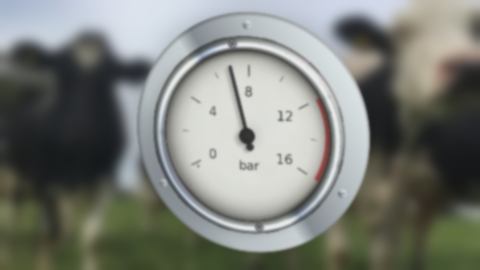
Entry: value=7 unit=bar
